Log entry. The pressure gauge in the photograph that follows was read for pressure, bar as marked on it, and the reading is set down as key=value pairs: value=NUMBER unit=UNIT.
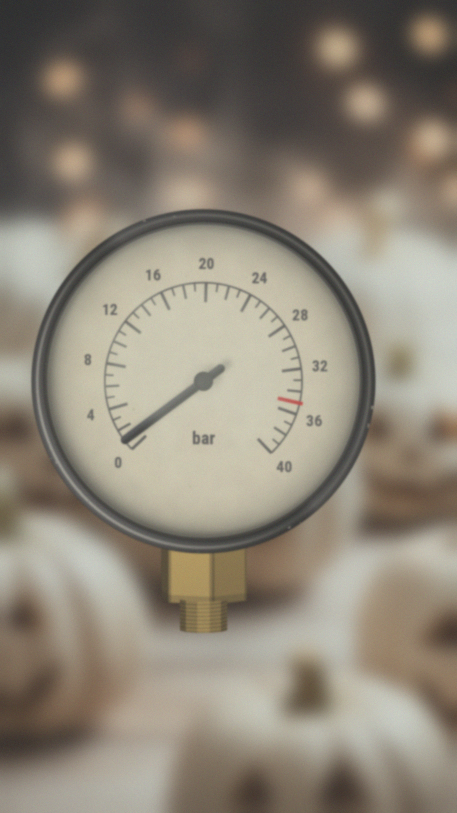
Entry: value=1 unit=bar
